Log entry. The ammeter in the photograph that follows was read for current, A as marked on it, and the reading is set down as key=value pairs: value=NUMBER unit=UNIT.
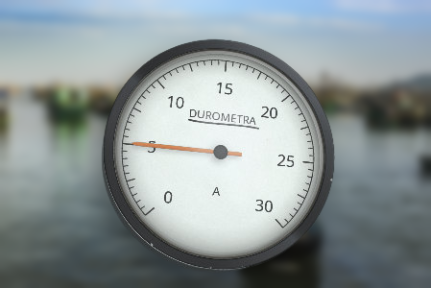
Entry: value=5 unit=A
